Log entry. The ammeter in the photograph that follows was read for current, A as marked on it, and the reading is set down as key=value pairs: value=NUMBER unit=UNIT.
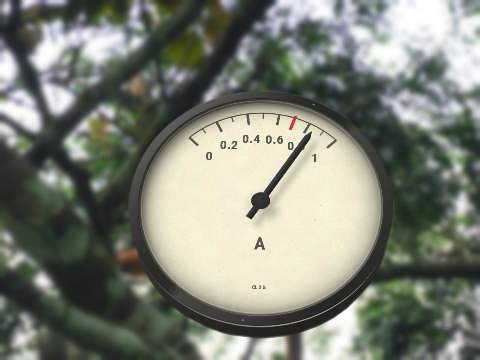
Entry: value=0.85 unit=A
